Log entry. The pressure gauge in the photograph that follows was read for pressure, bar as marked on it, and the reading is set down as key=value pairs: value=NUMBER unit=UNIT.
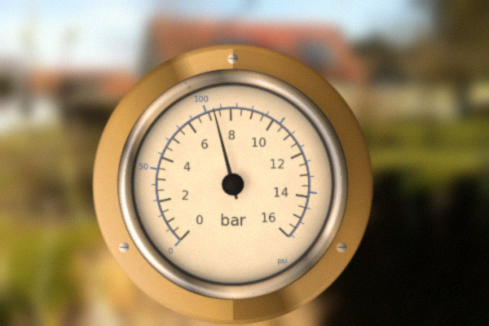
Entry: value=7.25 unit=bar
